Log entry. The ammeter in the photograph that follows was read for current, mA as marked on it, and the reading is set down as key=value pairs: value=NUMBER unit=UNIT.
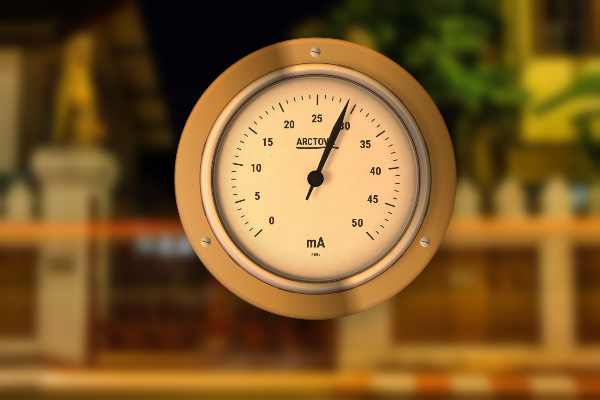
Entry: value=29 unit=mA
